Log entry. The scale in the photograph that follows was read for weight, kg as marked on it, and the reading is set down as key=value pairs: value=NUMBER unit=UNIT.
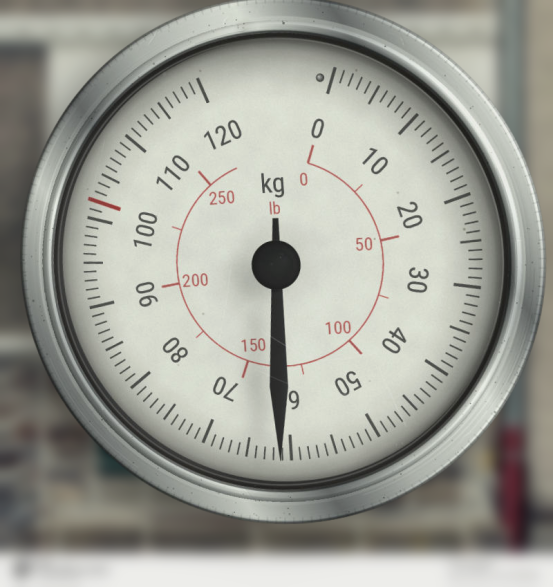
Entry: value=61 unit=kg
